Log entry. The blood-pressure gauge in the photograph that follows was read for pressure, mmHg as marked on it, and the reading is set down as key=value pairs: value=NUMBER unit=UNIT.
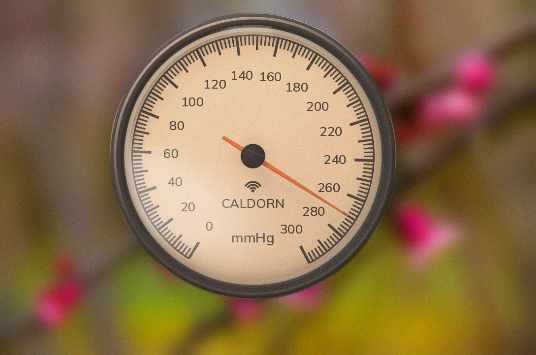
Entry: value=270 unit=mmHg
